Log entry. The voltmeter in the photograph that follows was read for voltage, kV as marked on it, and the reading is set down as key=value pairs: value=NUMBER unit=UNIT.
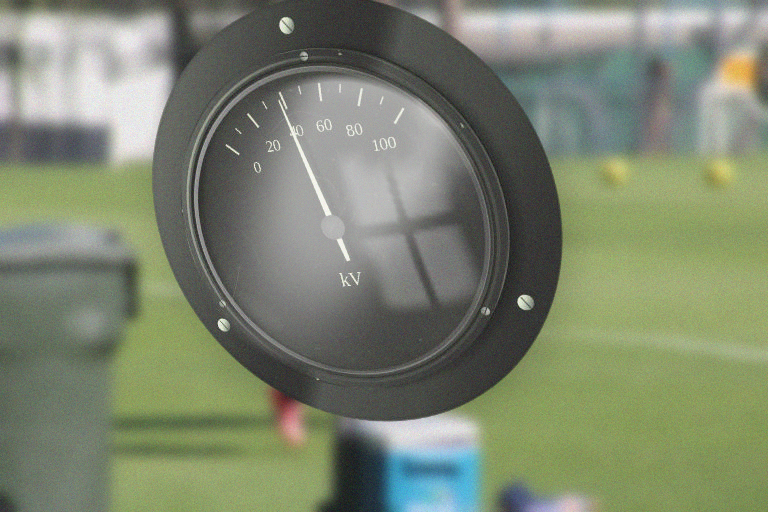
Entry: value=40 unit=kV
